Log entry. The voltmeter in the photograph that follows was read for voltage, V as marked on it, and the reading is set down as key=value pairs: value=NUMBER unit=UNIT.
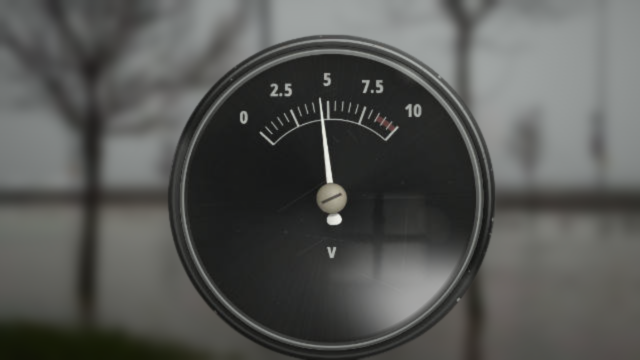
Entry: value=4.5 unit=V
